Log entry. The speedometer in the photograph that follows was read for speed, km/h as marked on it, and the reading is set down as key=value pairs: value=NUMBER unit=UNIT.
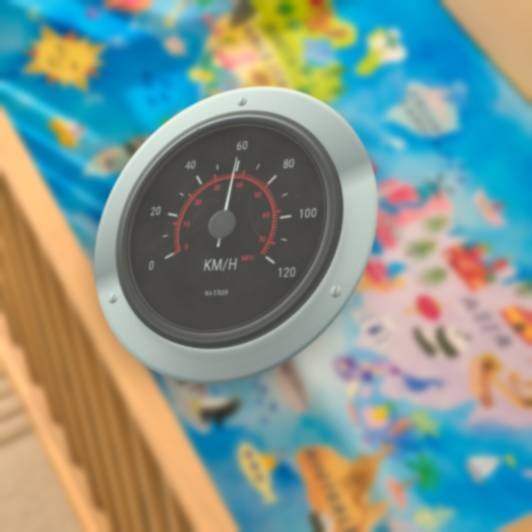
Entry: value=60 unit=km/h
